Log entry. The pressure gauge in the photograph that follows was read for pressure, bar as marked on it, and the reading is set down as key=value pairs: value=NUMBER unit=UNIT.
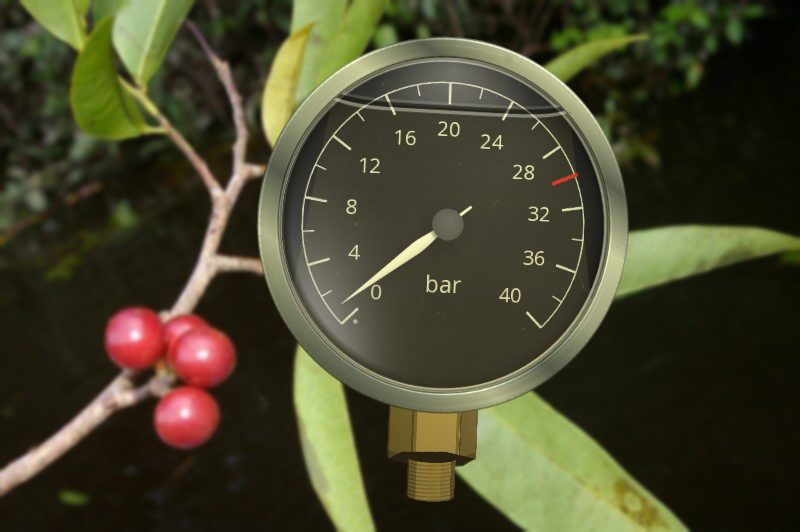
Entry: value=1 unit=bar
